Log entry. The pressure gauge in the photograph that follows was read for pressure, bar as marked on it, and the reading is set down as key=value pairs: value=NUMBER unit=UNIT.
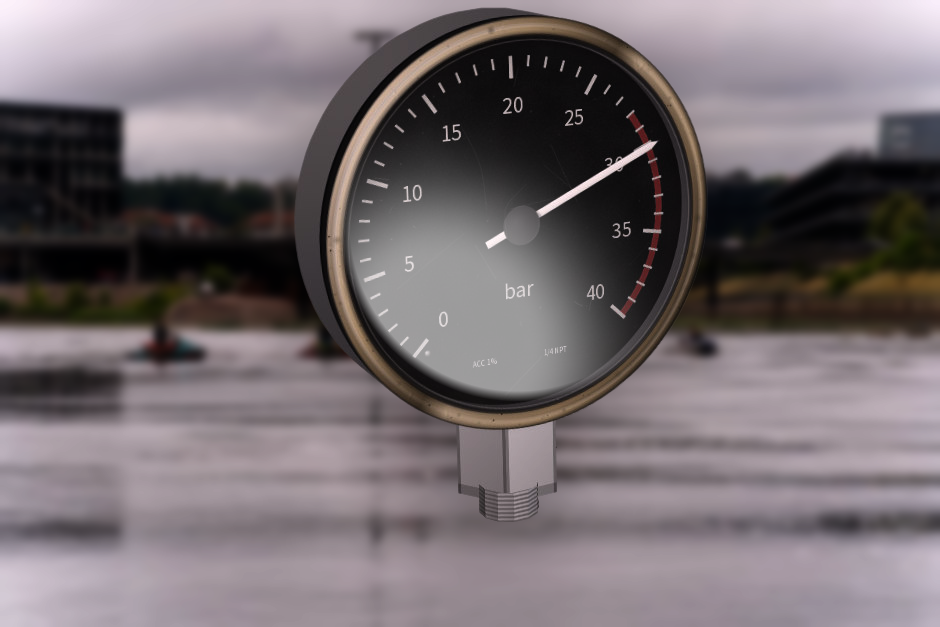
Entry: value=30 unit=bar
